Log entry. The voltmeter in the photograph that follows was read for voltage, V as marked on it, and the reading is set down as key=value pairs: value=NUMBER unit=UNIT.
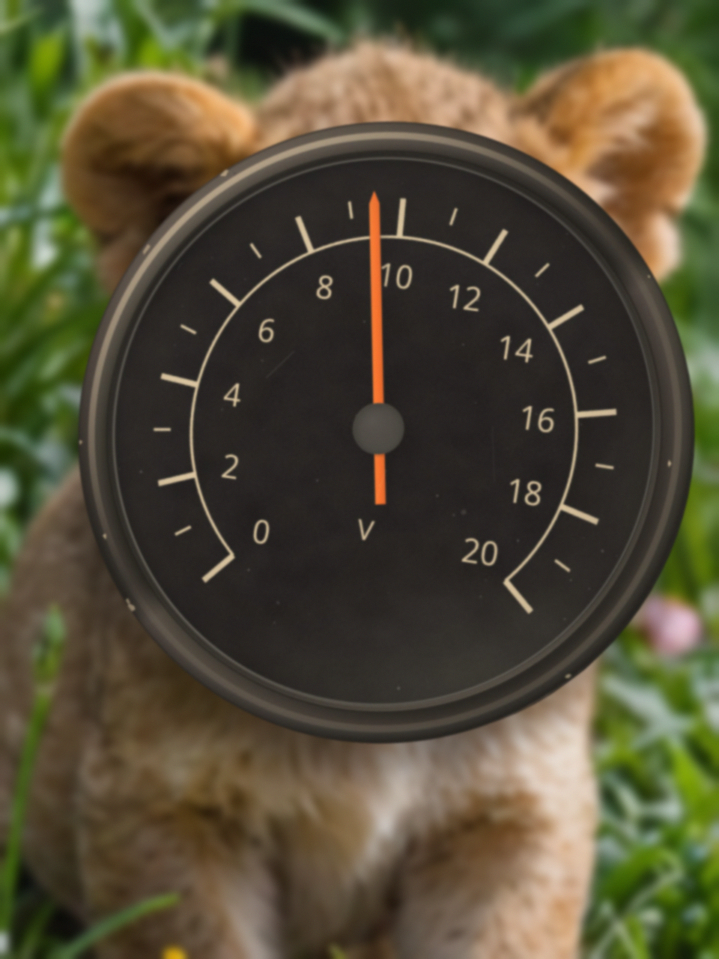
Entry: value=9.5 unit=V
